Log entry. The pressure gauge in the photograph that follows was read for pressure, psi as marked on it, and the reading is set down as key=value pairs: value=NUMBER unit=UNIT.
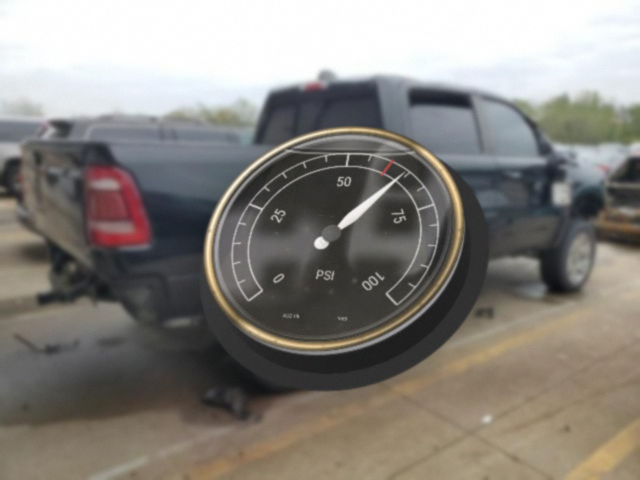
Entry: value=65 unit=psi
